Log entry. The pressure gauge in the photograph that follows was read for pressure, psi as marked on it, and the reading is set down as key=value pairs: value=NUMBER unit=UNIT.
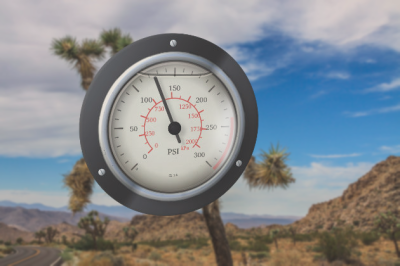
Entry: value=125 unit=psi
